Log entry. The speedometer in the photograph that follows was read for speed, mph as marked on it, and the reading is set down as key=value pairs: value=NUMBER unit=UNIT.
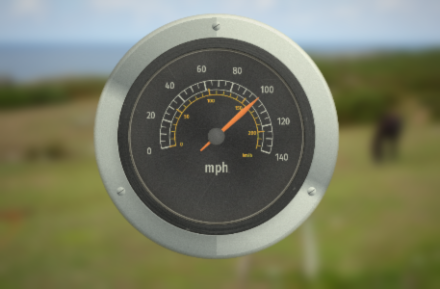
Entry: value=100 unit=mph
